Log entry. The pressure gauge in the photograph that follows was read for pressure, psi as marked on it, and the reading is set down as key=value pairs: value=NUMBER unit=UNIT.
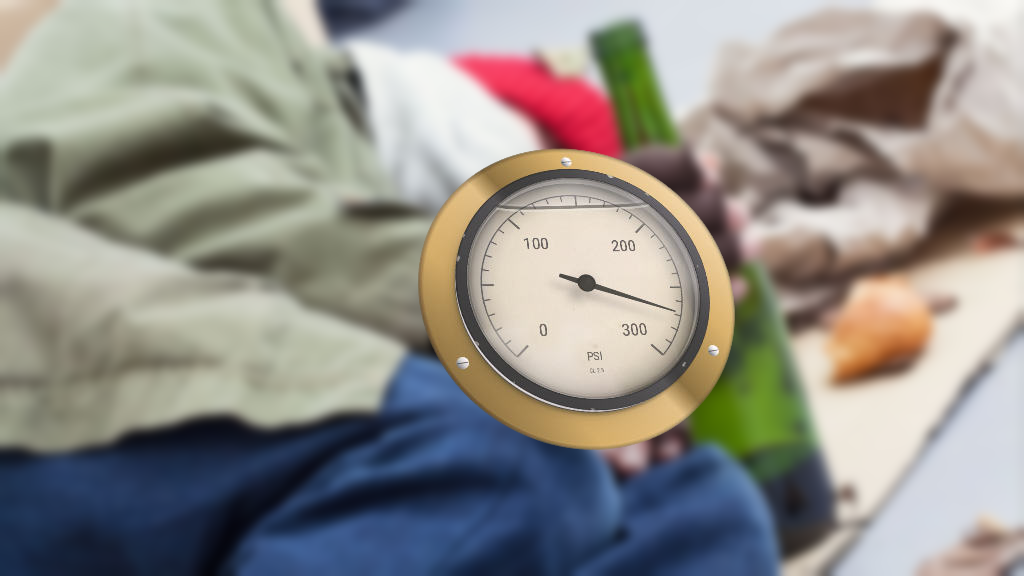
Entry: value=270 unit=psi
